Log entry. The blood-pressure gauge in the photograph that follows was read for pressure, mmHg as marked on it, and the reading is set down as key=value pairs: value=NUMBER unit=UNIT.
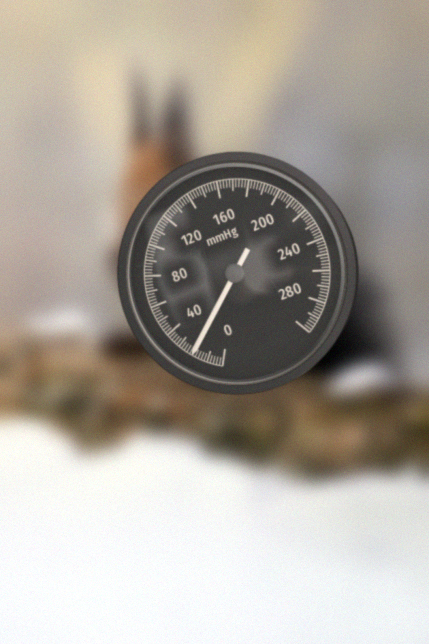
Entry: value=20 unit=mmHg
